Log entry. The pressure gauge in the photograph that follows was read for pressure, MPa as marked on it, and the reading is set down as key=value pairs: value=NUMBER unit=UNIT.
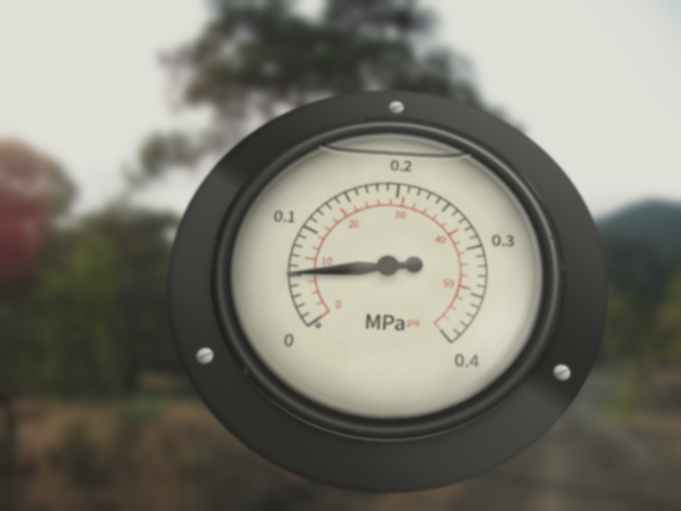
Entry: value=0.05 unit=MPa
